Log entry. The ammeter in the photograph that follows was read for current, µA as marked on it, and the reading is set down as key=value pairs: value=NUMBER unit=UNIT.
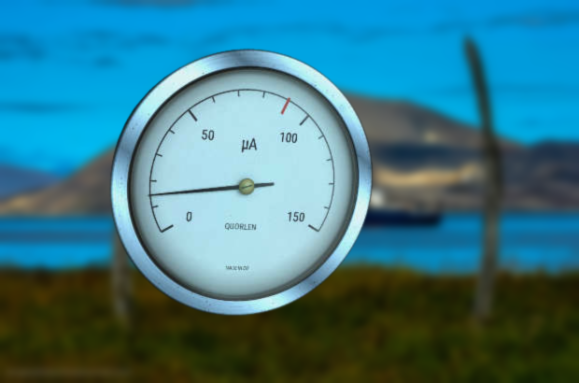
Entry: value=15 unit=µA
